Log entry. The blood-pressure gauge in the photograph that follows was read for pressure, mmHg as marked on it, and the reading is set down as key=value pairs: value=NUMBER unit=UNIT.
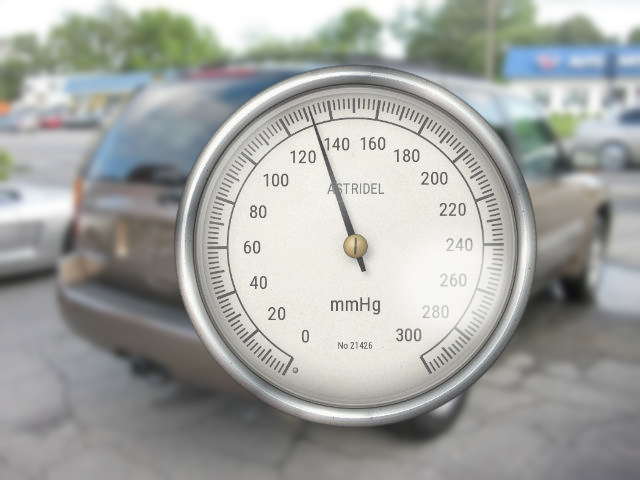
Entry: value=132 unit=mmHg
